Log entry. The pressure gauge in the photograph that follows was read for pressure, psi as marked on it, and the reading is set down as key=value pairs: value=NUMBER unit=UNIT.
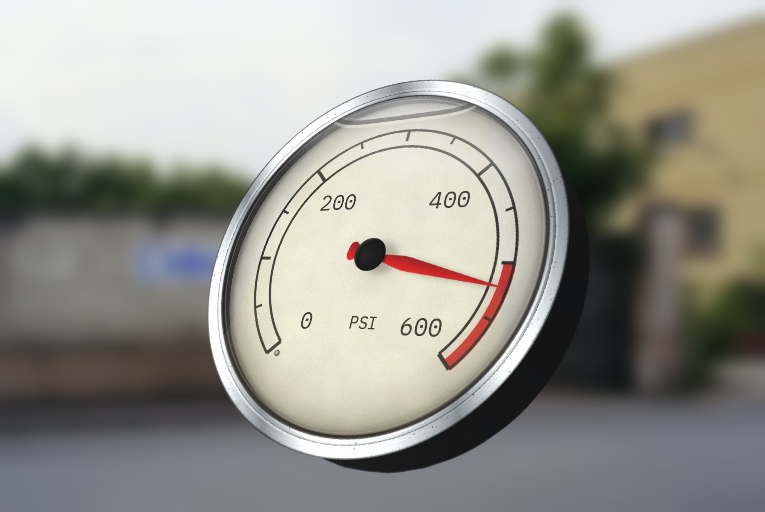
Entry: value=525 unit=psi
